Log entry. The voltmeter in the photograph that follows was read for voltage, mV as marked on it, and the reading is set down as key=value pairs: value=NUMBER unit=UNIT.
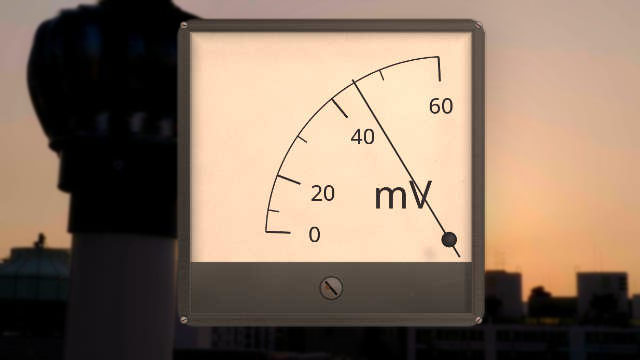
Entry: value=45 unit=mV
